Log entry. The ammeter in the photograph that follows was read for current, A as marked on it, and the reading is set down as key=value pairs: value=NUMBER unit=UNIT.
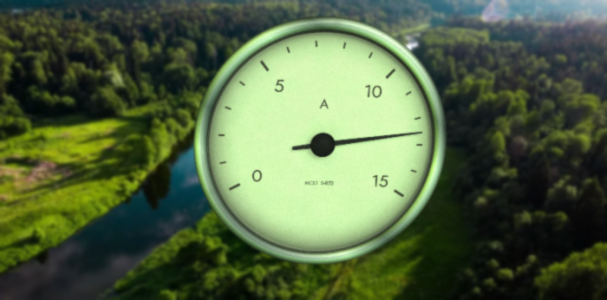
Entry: value=12.5 unit=A
